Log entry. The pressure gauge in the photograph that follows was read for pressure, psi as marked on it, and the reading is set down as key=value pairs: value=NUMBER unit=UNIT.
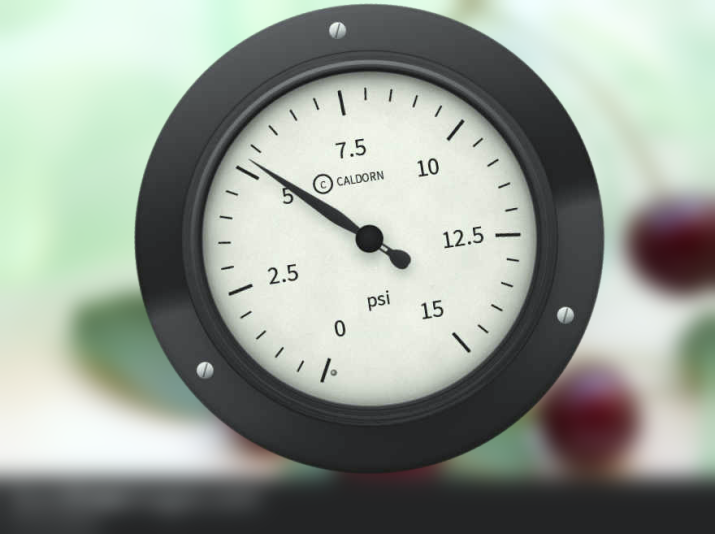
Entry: value=5.25 unit=psi
